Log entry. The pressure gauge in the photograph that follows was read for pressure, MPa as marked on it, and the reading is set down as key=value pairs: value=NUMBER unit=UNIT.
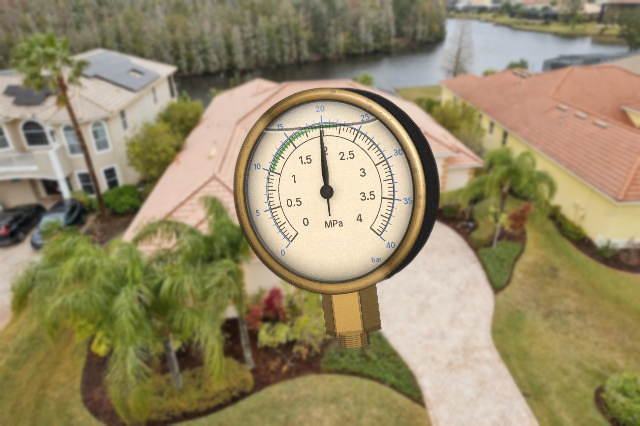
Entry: value=2 unit=MPa
